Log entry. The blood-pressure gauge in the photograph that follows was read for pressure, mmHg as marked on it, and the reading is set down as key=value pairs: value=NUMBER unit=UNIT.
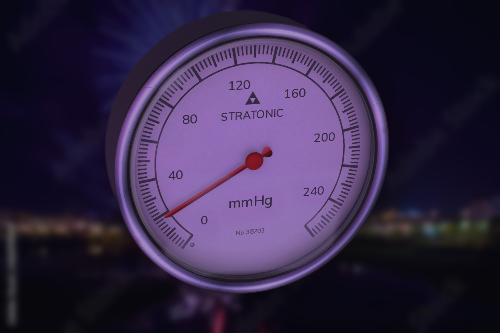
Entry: value=20 unit=mmHg
